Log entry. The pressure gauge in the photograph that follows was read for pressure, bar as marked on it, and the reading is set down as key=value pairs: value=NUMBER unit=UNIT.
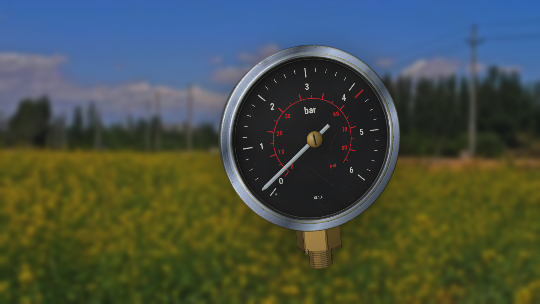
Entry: value=0.2 unit=bar
